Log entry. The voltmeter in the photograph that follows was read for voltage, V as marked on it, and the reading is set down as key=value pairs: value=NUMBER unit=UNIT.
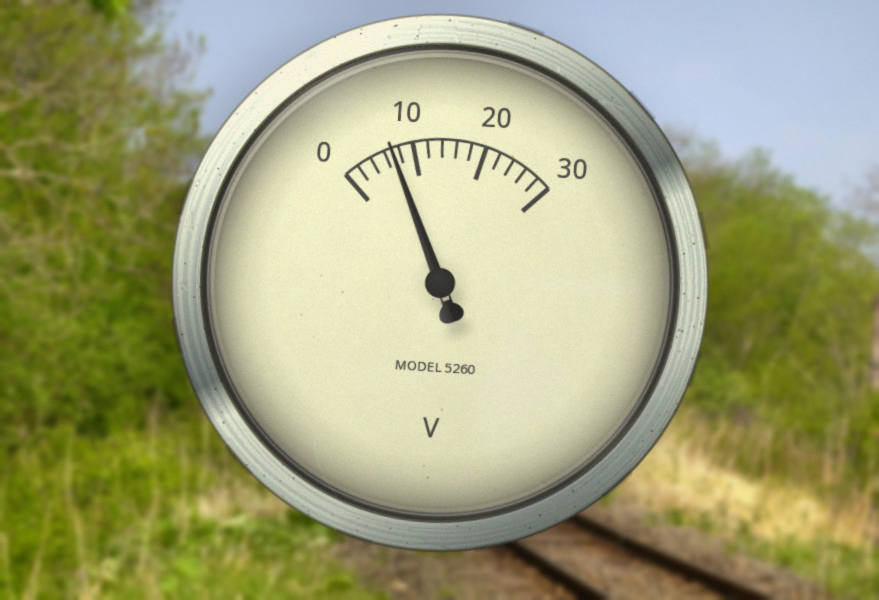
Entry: value=7 unit=V
